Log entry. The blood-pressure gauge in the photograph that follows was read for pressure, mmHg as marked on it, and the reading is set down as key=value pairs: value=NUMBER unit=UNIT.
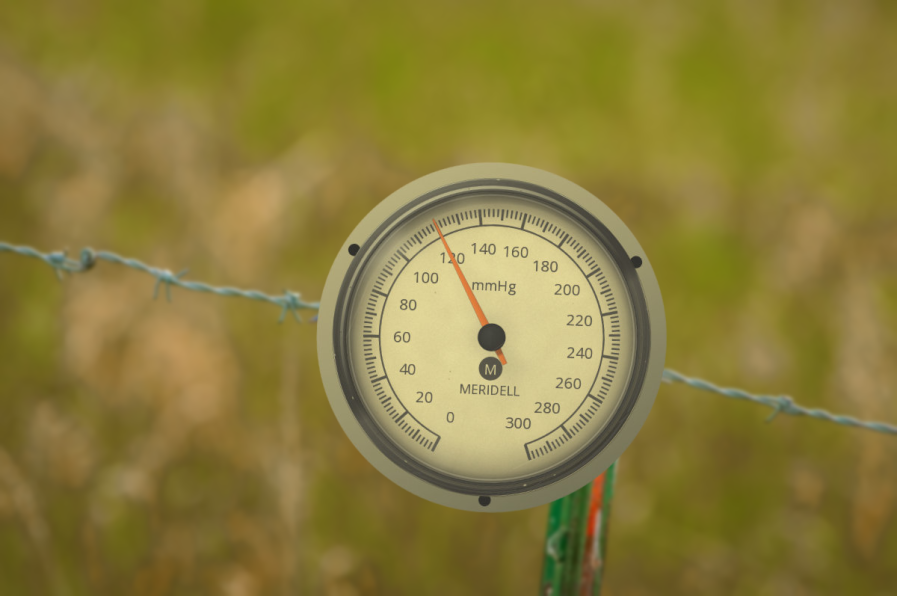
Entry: value=120 unit=mmHg
